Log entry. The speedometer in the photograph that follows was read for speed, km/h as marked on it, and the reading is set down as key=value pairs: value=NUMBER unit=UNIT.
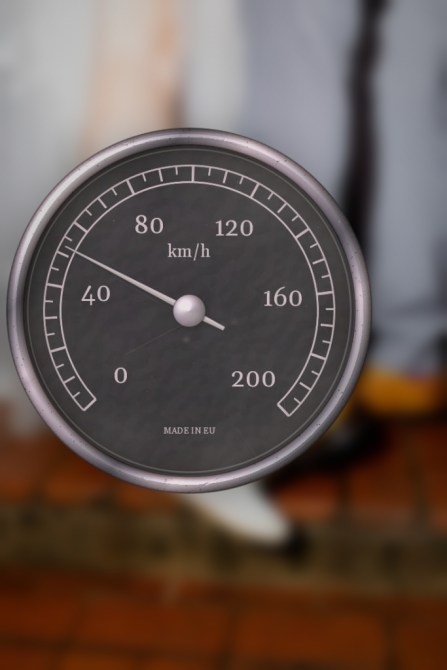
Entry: value=52.5 unit=km/h
